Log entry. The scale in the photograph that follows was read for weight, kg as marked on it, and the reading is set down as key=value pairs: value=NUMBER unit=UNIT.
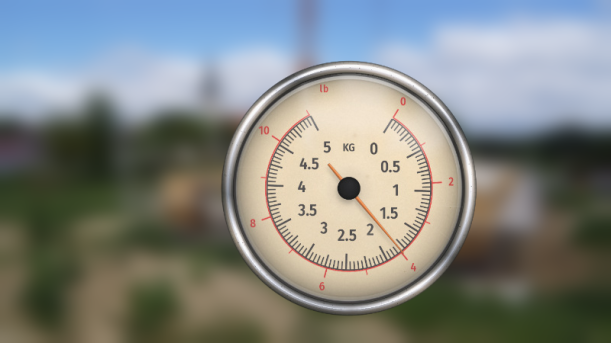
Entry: value=1.8 unit=kg
